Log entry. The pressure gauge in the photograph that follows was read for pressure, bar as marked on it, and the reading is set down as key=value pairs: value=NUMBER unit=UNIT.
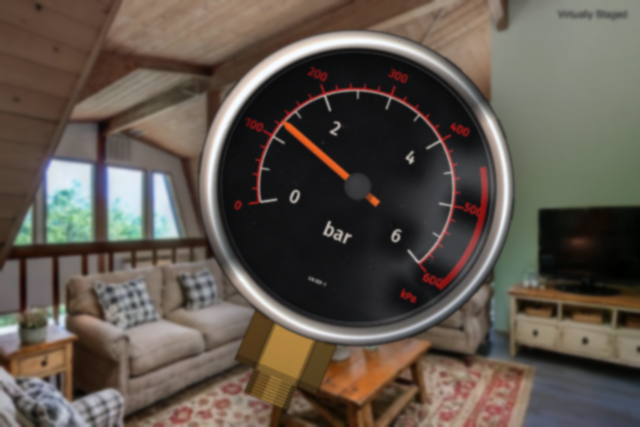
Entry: value=1.25 unit=bar
